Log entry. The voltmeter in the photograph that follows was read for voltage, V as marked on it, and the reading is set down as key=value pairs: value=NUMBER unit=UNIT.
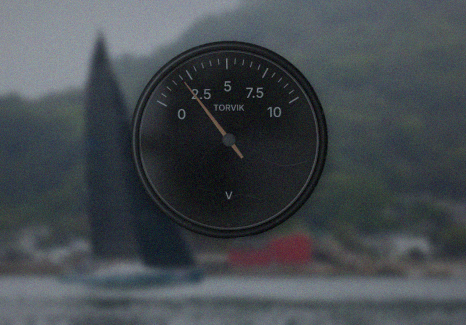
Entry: value=2 unit=V
